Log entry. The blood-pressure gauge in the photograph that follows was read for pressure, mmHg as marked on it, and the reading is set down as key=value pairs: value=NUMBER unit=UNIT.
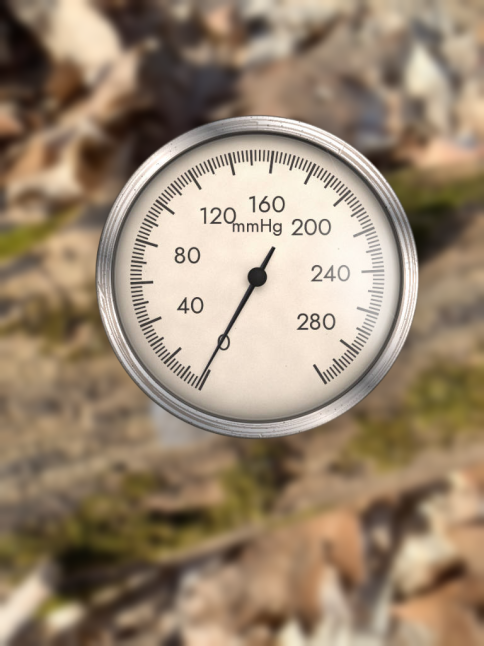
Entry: value=2 unit=mmHg
